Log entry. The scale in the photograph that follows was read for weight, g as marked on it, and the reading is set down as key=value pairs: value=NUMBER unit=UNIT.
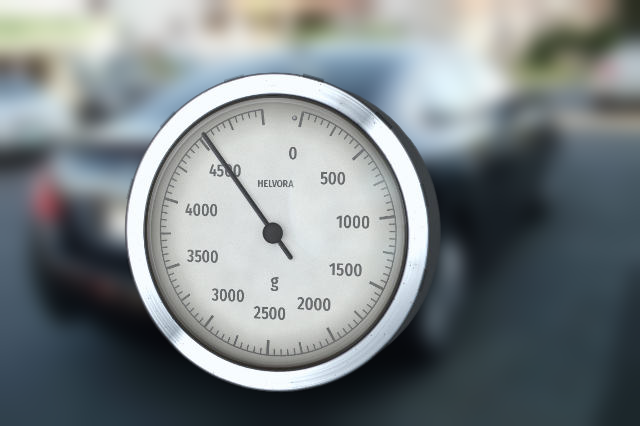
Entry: value=4550 unit=g
